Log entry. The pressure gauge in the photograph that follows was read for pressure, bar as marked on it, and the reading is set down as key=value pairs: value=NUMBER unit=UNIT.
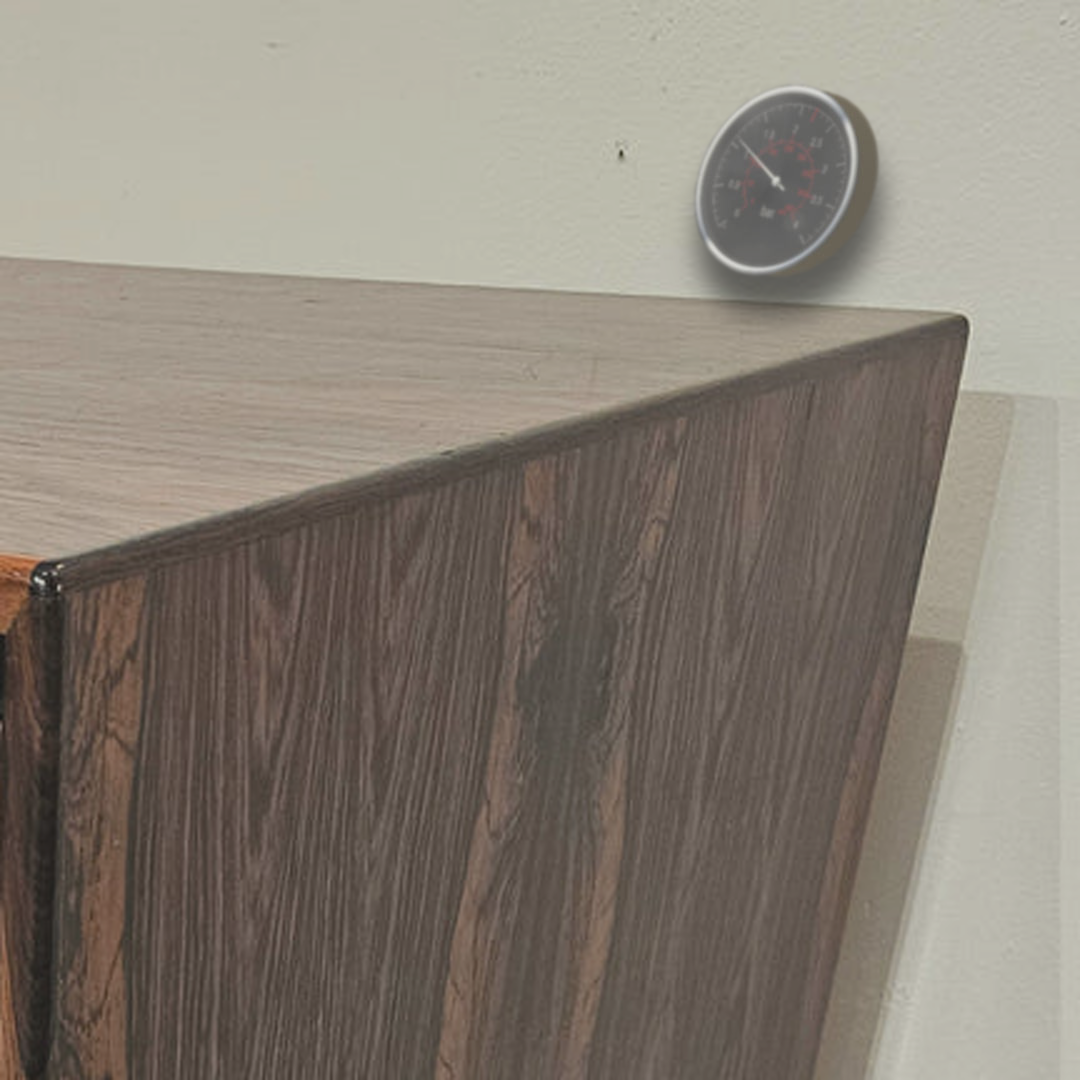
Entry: value=1.1 unit=bar
